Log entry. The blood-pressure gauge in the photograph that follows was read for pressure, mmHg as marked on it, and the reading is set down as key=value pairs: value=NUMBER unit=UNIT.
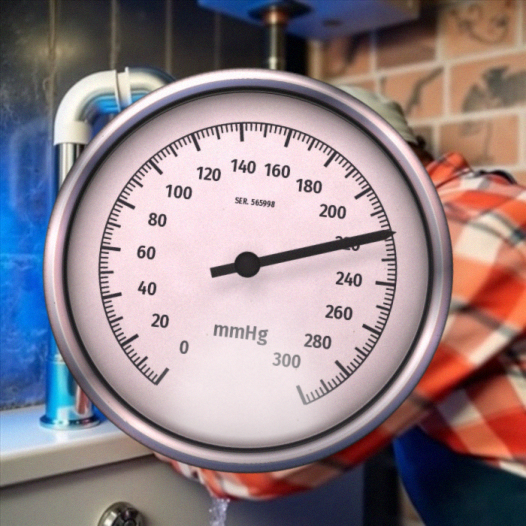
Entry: value=220 unit=mmHg
